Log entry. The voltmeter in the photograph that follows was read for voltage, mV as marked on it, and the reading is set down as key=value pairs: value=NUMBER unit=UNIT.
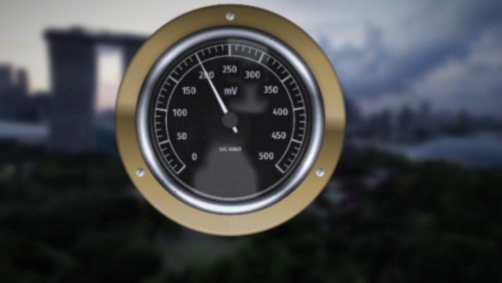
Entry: value=200 unit=mV
